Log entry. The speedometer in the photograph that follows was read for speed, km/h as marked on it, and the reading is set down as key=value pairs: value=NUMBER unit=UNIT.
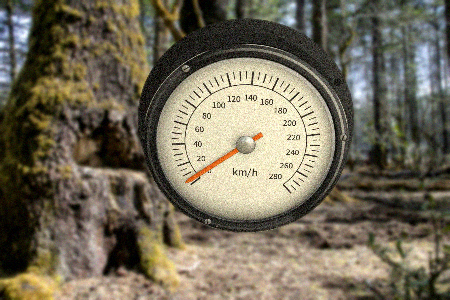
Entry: value=5 unit=km/h
